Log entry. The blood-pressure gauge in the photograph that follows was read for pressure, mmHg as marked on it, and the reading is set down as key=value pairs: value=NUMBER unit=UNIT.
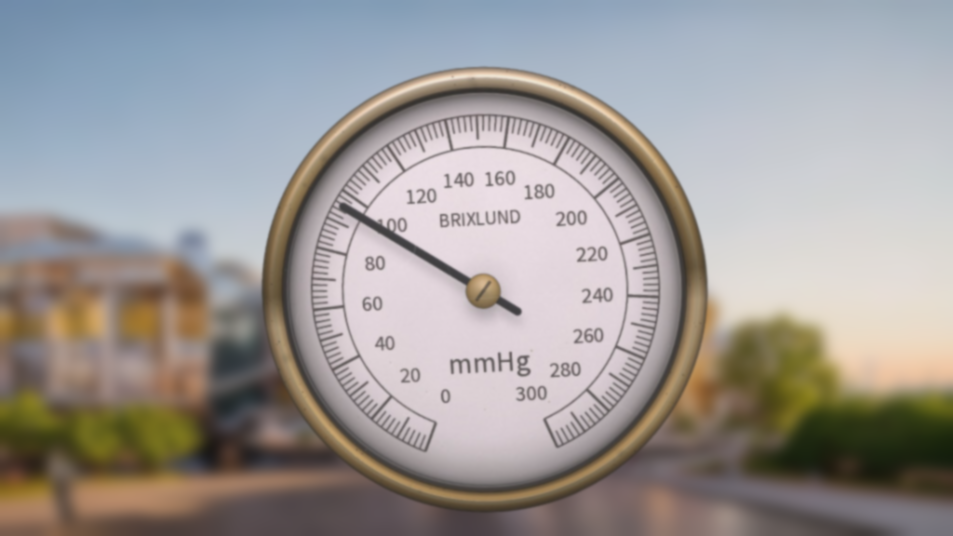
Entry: value=96 unit=mmHg
